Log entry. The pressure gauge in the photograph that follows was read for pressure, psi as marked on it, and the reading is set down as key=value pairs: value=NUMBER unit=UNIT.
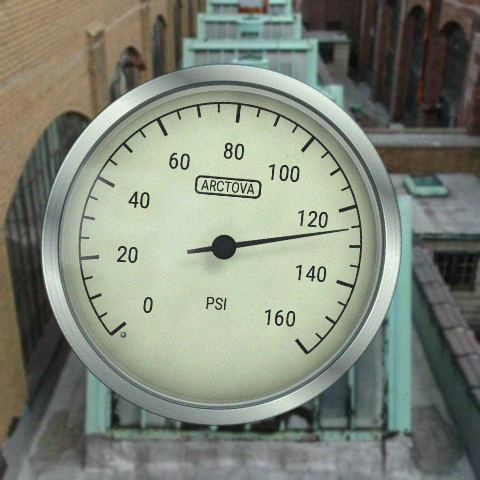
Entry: value=125 unit=psi
